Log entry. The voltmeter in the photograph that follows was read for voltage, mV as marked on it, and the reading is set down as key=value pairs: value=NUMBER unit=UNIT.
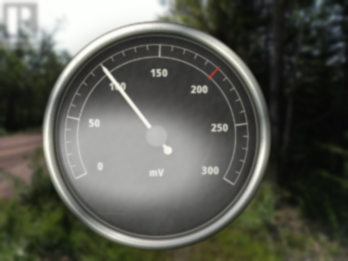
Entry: value=100 unit=mV
